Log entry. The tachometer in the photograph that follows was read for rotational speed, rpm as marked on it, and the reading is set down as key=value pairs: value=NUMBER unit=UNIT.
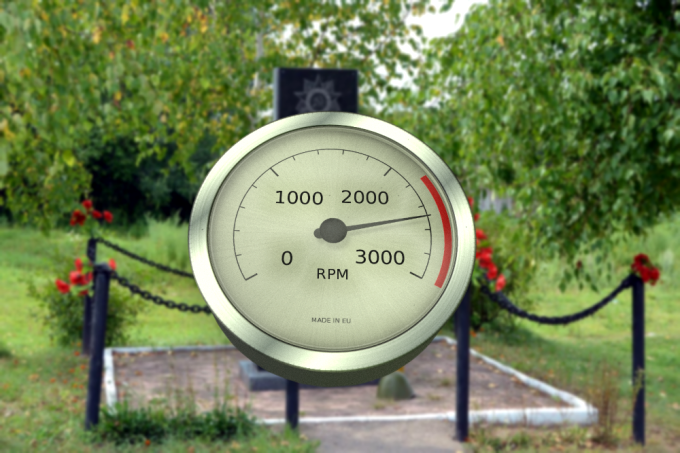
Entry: value=2500 unit=rpm
